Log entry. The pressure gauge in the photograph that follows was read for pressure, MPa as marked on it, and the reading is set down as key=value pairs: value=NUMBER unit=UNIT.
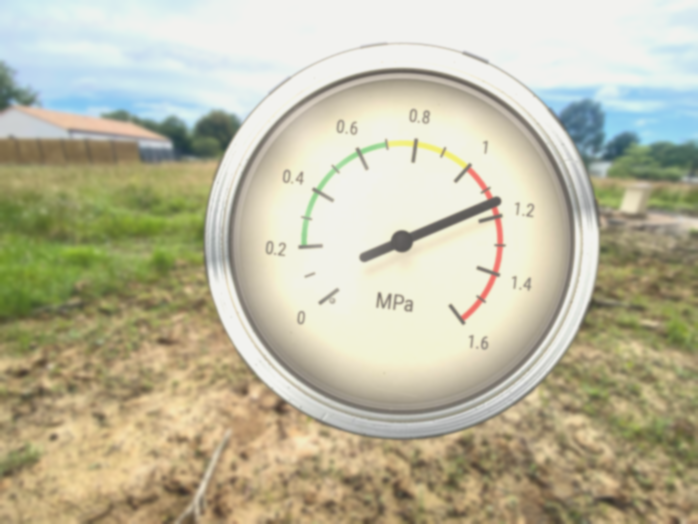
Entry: value=1.15 unit=MPa
